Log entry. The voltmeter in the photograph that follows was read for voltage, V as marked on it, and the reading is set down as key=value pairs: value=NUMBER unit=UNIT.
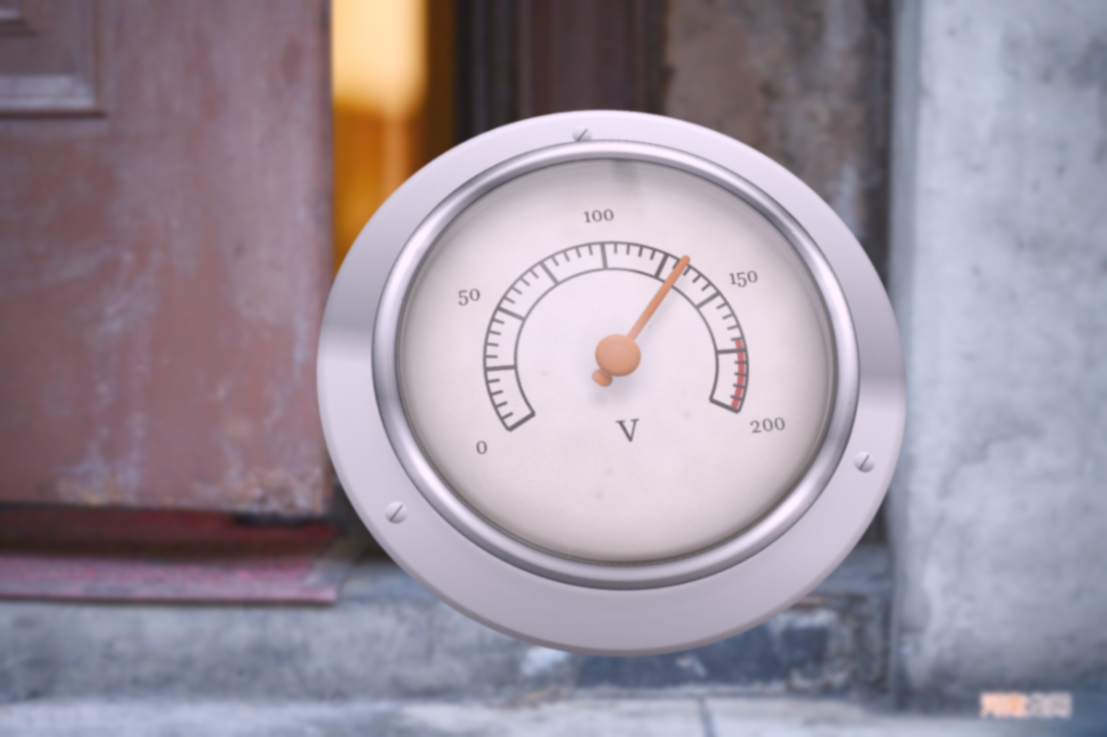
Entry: value=132.5 unit=V
